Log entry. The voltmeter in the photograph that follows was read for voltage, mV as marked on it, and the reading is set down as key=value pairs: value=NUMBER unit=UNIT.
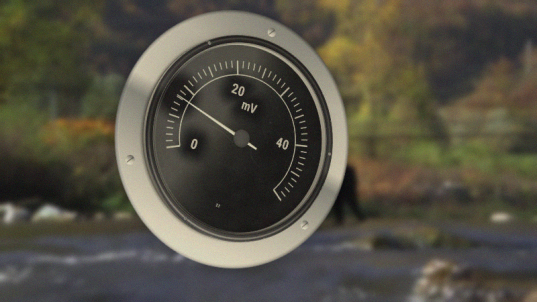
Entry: value=8 unit=mV
